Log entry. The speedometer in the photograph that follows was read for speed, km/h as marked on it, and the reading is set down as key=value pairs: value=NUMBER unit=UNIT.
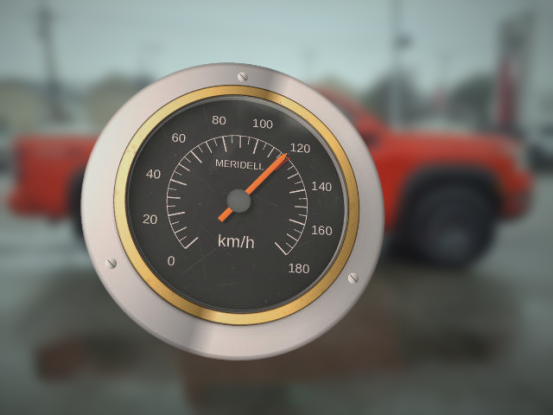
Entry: value=117.5 unit=km/h
